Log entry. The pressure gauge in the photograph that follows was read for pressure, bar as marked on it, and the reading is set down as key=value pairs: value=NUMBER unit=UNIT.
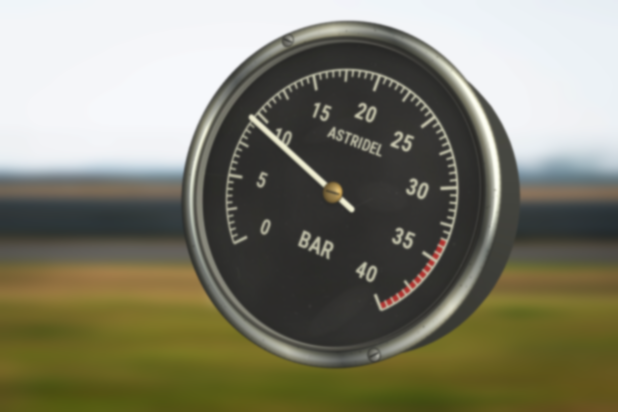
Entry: value=9.5 unit=bar
